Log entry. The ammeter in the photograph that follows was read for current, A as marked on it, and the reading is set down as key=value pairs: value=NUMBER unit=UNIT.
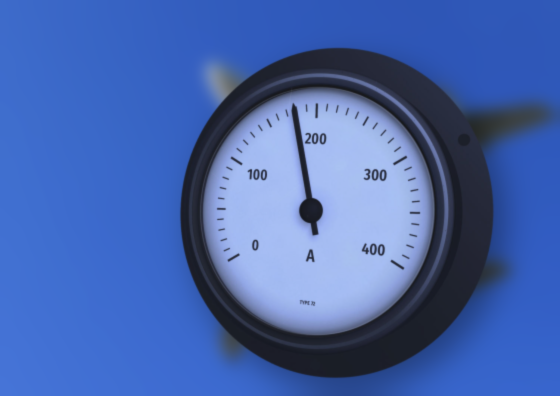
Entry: value=180 unit=A
